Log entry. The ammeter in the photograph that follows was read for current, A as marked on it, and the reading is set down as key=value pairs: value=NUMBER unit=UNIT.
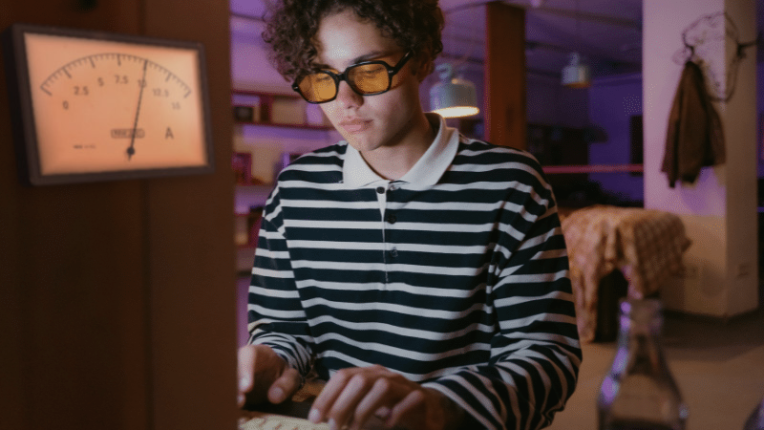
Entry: value=10 unit=A
